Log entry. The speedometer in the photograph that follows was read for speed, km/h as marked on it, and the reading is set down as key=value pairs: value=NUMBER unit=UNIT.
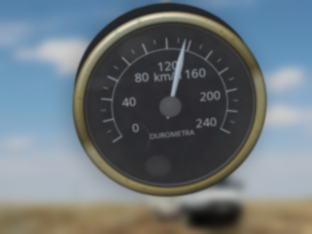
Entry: value=135 unit=km/h
